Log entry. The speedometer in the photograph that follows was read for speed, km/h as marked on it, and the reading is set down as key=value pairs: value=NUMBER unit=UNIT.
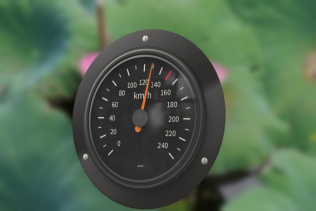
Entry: value=130 unit=km/h
